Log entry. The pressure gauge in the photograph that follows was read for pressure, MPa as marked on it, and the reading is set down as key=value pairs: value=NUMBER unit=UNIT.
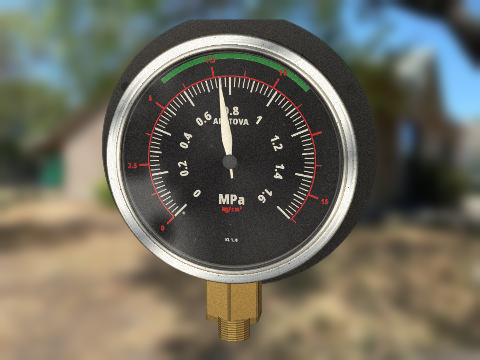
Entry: value=0.76 unit=MPa
